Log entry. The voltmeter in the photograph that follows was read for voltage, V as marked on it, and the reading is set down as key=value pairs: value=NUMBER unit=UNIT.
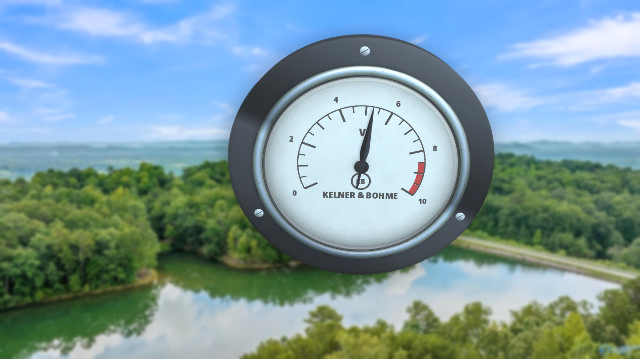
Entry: value=5.25 unit=V
